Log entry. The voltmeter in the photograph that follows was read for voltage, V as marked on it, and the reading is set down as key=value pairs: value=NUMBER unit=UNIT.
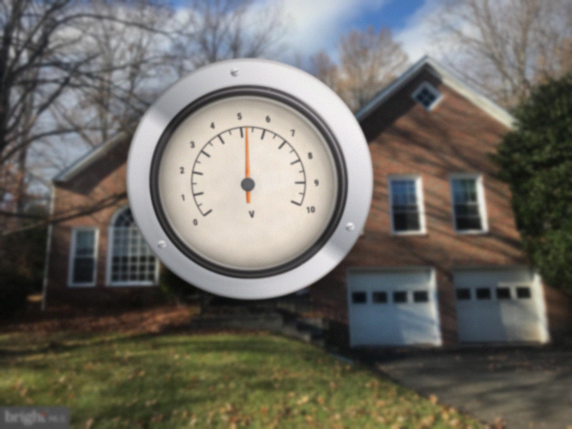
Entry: value=5.25 unit=V
